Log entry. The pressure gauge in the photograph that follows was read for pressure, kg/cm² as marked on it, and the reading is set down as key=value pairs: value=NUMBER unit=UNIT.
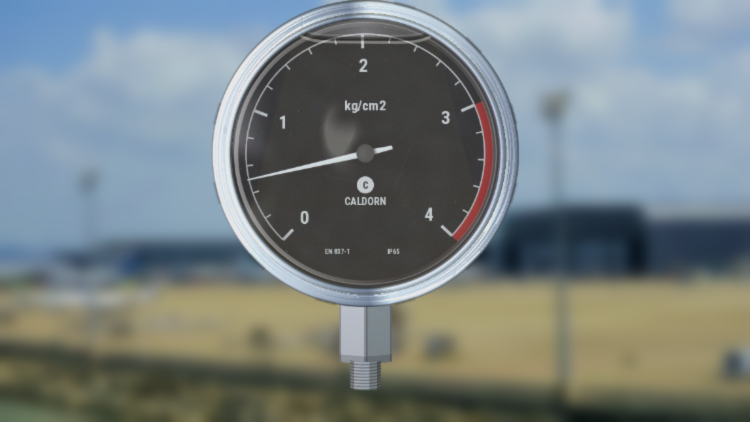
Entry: value=0.5 unit=kg/cm²
